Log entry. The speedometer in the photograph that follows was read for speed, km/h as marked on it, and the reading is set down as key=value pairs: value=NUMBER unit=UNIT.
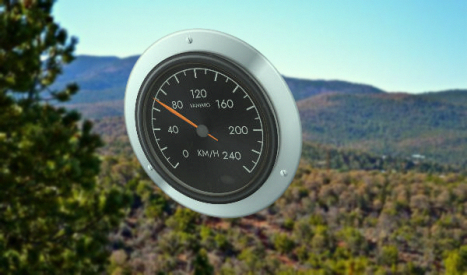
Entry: value=70 unit=km/h
